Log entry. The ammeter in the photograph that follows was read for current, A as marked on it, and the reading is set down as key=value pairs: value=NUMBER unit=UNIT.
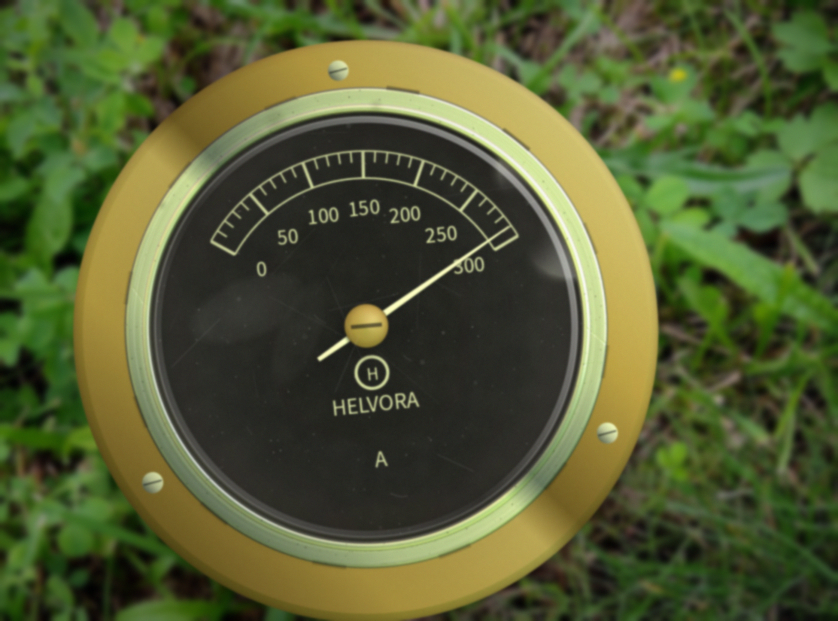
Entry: value=290 unit=A
